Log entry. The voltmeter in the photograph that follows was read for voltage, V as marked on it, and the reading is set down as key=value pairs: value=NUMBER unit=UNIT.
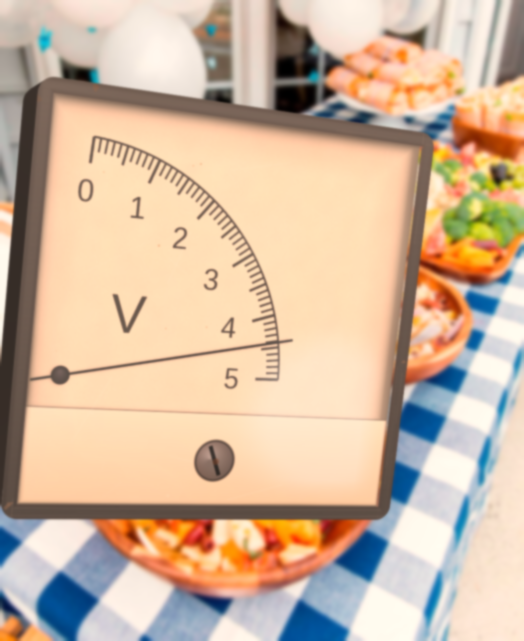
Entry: value=4.4 unit=V
